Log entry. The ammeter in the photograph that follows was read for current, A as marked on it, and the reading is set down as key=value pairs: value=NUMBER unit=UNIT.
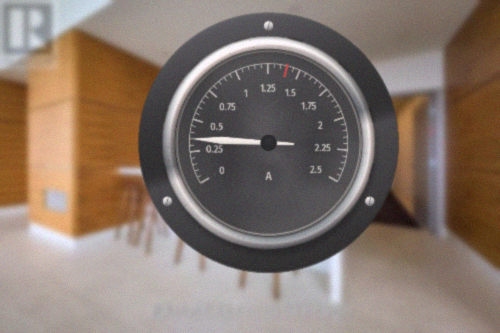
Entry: value=0.35 unit=A
